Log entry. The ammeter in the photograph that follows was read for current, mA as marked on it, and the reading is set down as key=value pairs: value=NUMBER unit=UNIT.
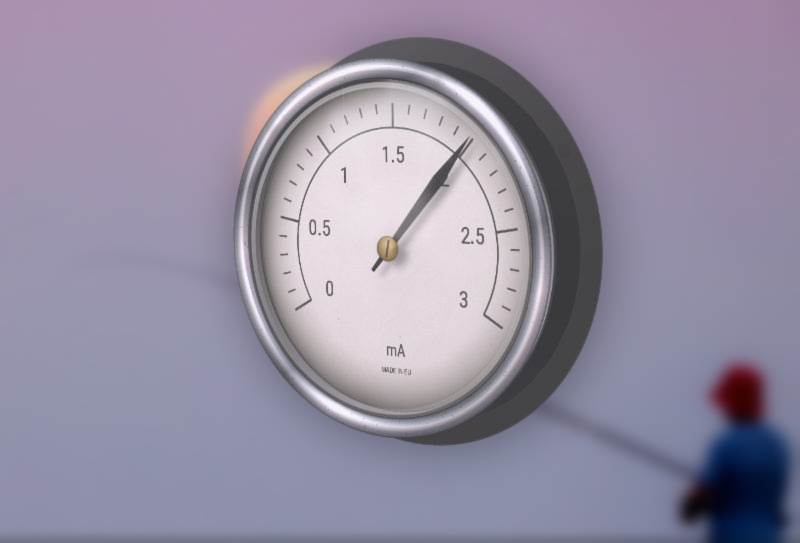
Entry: value=2 unit=mA
